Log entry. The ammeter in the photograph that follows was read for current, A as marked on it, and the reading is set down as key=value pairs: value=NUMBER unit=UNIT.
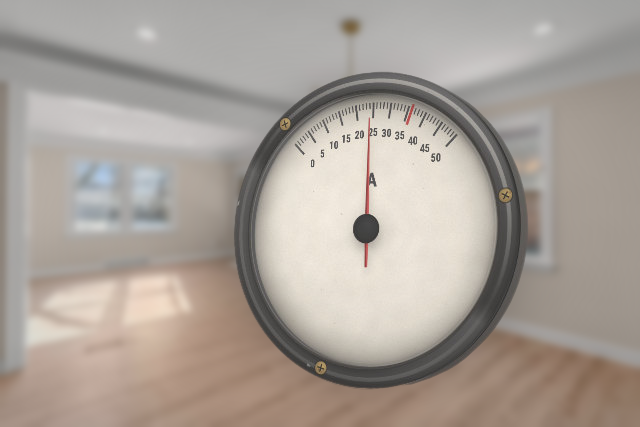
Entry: value=25 unit=A
